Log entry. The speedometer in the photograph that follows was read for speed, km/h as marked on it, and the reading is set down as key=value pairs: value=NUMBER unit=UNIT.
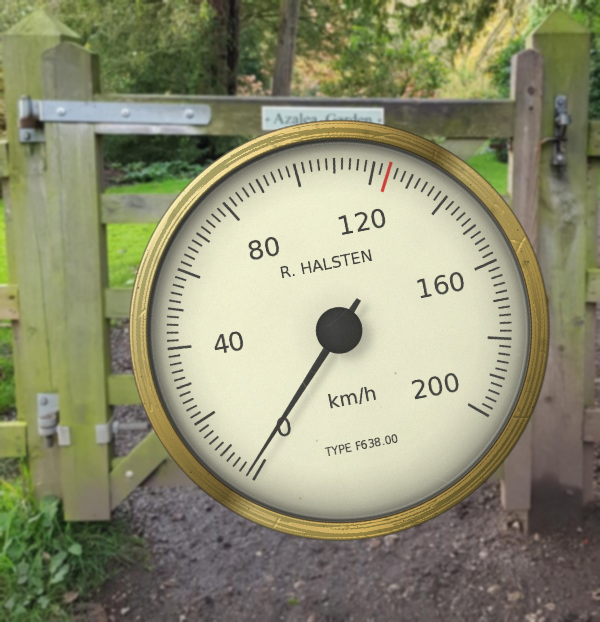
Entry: value=2 unit=km/h
